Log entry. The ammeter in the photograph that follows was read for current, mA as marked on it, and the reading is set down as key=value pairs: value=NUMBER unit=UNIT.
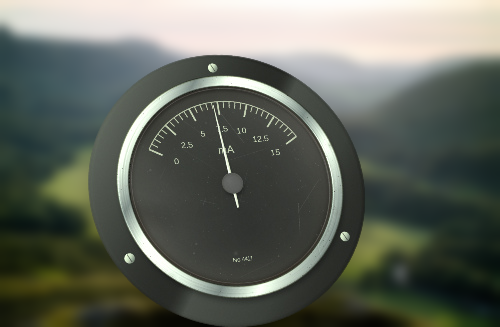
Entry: value=7 unit=mA
